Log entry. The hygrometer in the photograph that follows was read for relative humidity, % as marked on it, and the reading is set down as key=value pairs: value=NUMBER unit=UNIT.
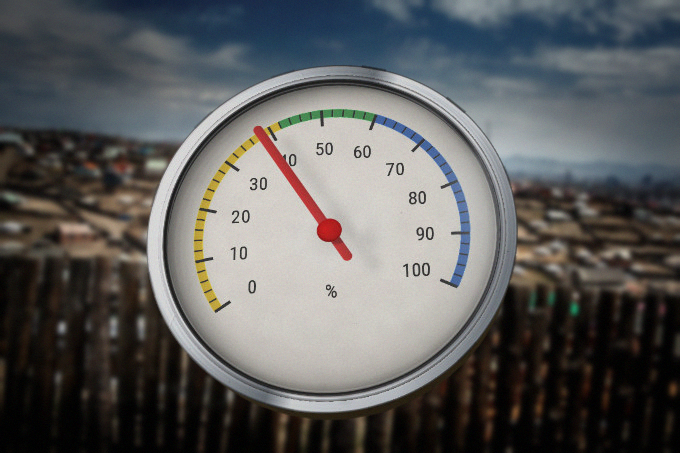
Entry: value=38 unit=%
